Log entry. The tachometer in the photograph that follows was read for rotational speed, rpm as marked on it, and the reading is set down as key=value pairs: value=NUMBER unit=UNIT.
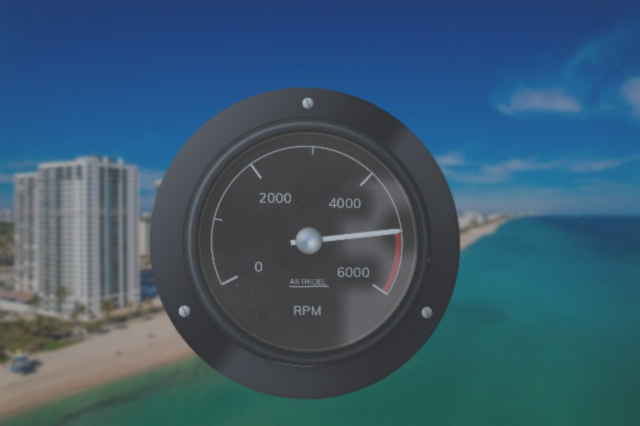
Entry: value=5000 unit=rpm
